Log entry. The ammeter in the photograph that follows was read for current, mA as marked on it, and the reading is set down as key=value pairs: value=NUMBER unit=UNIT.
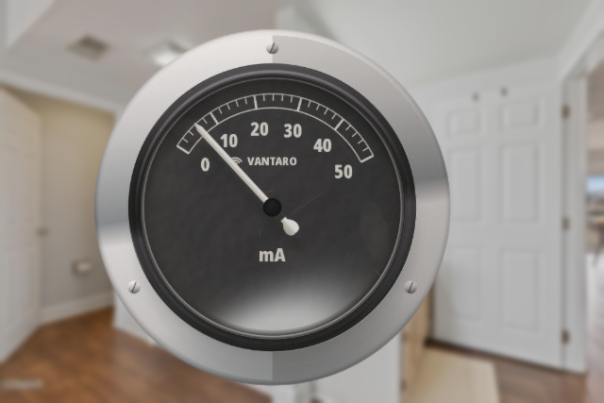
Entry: value=6 unit=mA
